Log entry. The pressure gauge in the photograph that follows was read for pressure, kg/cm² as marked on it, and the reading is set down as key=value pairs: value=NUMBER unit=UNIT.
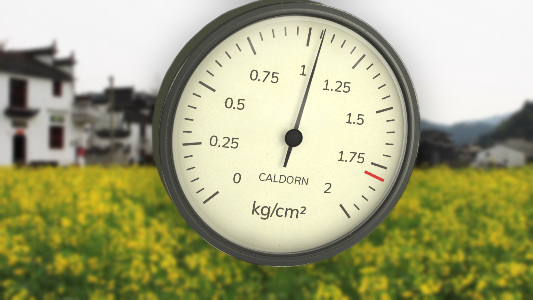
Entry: value=1.05 unit=kg/cm²
